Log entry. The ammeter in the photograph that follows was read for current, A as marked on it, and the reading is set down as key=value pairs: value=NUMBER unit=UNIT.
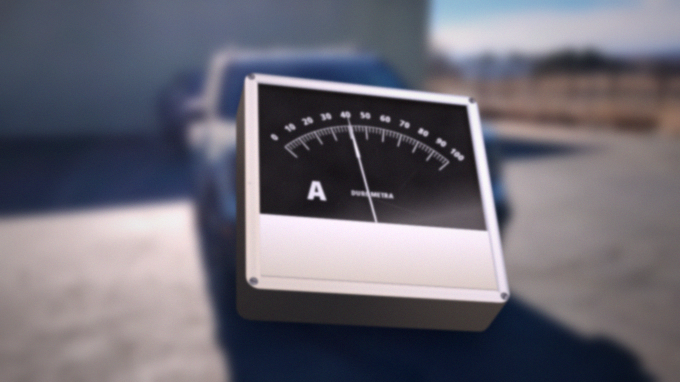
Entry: value=40 unit=A
